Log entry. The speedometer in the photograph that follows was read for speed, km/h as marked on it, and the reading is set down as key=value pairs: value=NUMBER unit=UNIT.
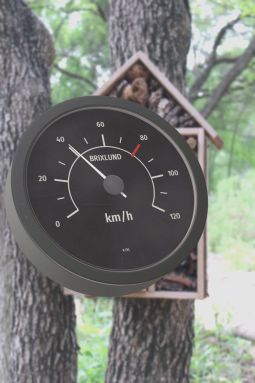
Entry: value=40 unit=km/h
